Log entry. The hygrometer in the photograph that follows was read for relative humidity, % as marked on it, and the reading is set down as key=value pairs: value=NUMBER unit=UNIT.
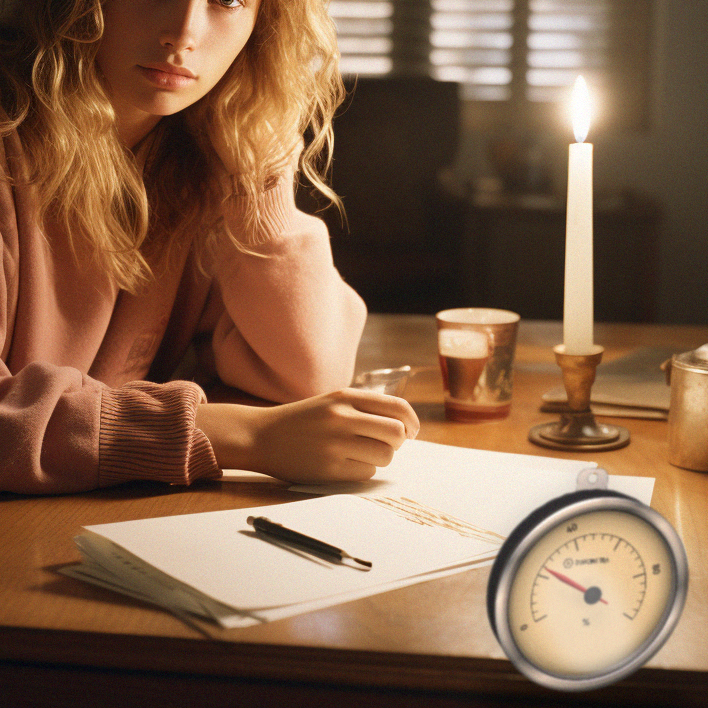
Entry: value=24 unit=%
